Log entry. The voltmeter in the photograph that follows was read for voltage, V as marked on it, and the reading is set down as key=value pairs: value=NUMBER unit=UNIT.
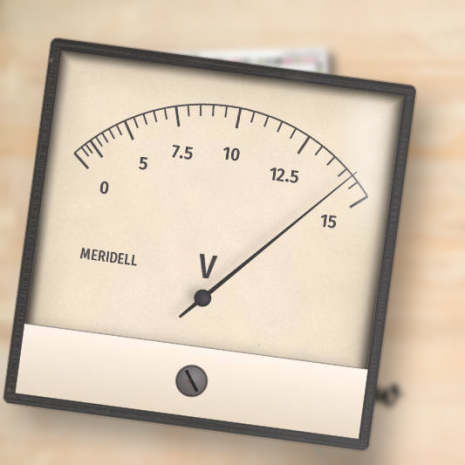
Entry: value=14.25 unit=V
